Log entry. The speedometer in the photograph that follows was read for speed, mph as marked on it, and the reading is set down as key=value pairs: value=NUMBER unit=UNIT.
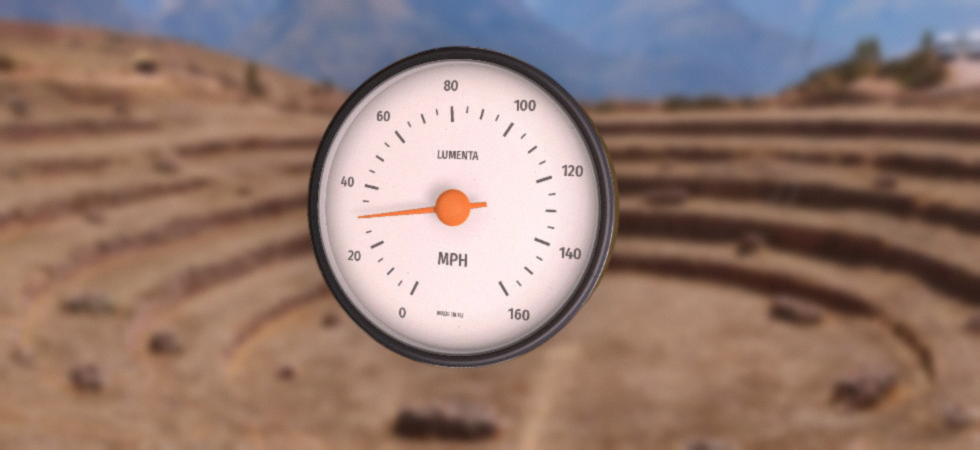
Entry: value=30 unit=mph
